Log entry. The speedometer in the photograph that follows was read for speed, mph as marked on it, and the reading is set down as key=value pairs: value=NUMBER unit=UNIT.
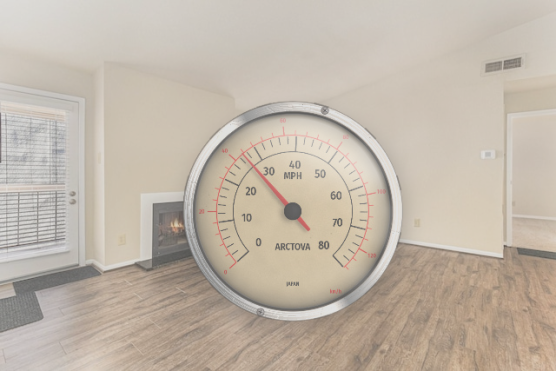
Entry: value=27 unit=mph
